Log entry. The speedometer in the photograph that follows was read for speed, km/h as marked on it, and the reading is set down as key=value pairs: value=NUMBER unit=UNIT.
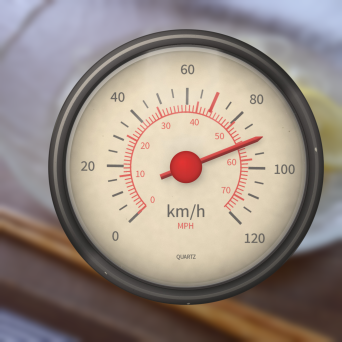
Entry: value=90 unit=km/h
